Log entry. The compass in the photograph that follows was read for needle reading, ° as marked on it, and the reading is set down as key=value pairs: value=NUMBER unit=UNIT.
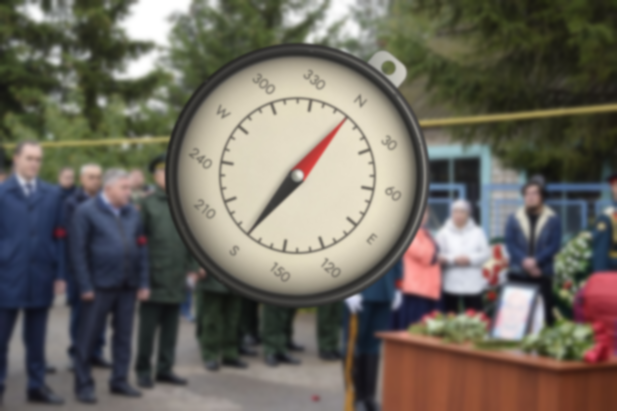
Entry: value=0 unit=°
